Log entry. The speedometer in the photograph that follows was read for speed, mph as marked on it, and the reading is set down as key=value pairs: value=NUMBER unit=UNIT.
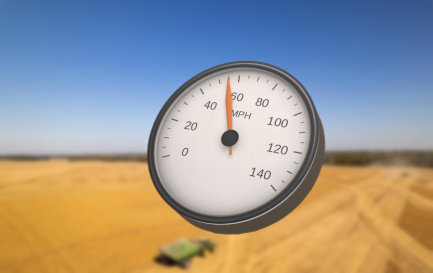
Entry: value=55 unit=mph
